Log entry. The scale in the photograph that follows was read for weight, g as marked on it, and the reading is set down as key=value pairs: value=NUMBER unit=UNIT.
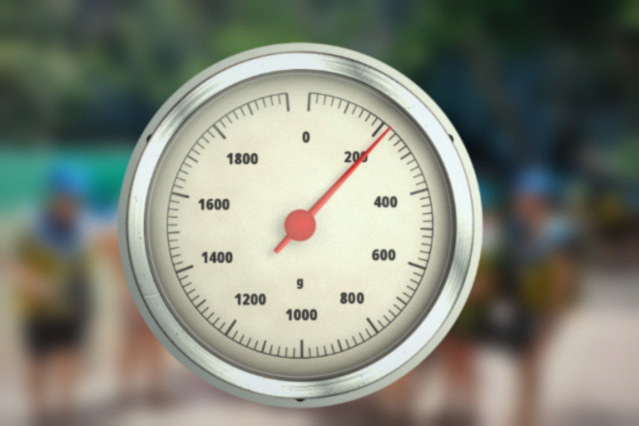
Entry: value=220 unit=g
